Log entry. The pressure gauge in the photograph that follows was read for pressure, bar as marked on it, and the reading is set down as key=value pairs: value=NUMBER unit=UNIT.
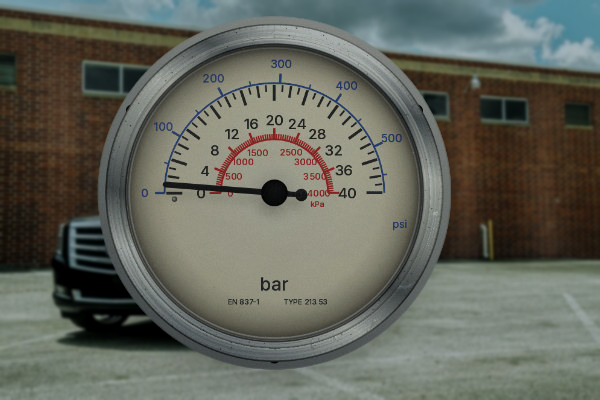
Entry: value=1 unit=bar
